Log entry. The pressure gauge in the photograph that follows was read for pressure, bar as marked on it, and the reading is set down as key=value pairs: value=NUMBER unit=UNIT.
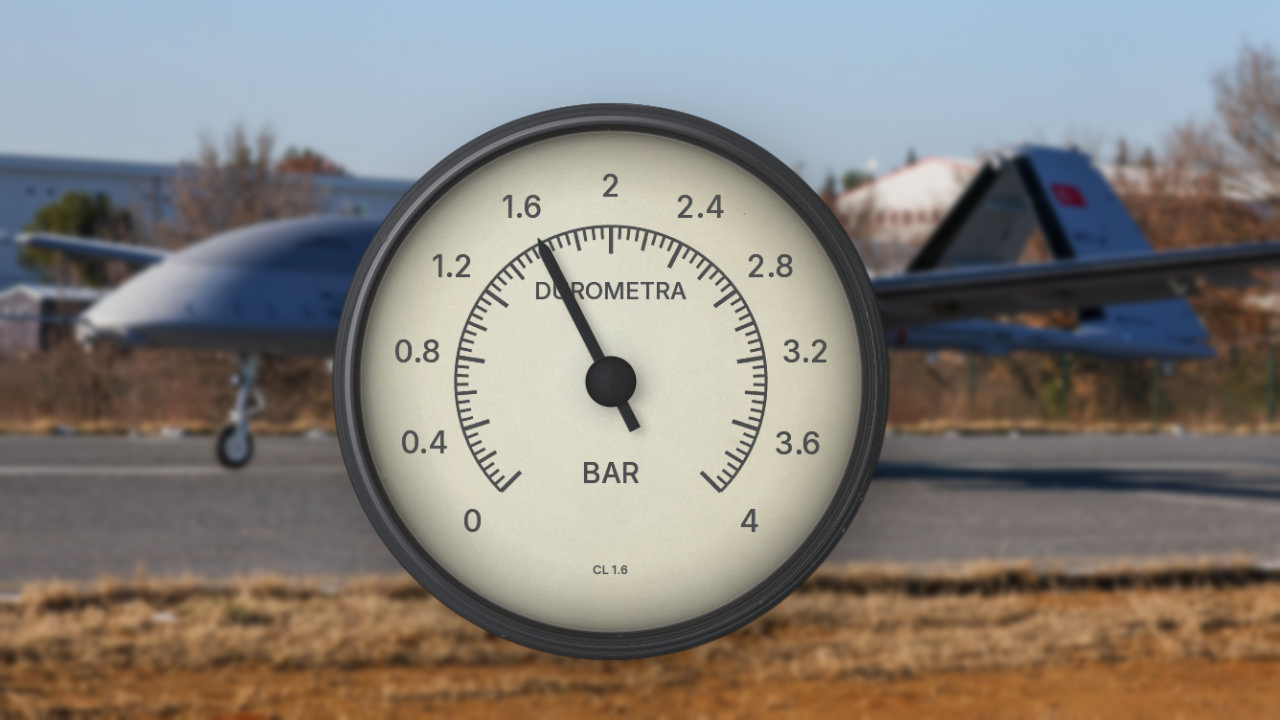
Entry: value=1.6 unit=bar
